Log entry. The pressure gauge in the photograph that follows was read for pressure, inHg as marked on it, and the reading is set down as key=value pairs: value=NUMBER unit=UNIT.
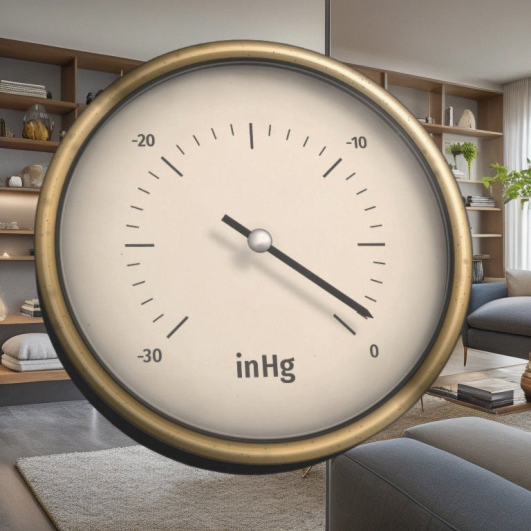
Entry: value=-1 unit=inHg
